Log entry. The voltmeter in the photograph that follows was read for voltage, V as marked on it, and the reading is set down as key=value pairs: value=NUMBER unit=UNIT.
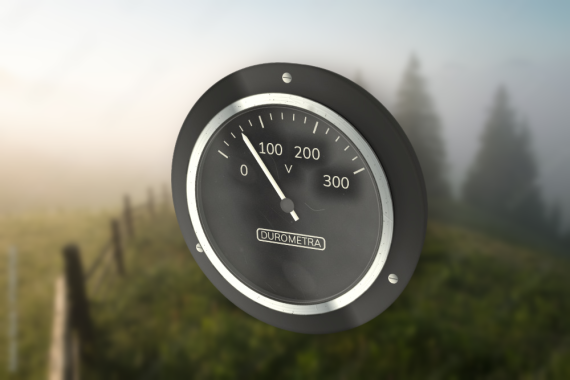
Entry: value=60 unit=V
